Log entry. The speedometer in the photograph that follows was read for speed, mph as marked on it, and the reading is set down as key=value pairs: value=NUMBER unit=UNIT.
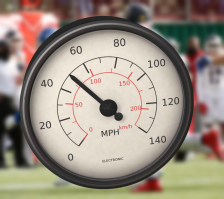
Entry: value=50 unit=mph
